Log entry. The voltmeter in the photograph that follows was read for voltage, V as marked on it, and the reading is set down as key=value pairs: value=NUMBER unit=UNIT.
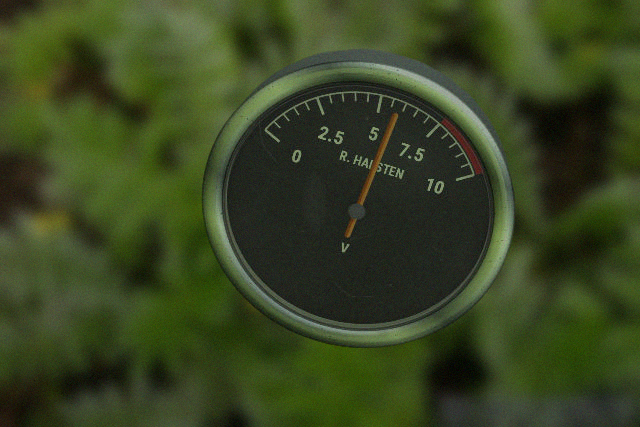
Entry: value=5.75 unit=V
